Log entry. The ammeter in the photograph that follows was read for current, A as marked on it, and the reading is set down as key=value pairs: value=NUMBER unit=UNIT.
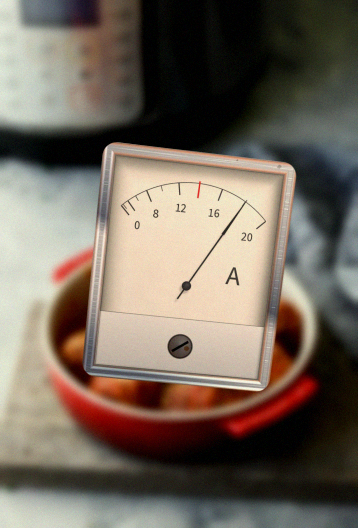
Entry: value=18 unit=A
